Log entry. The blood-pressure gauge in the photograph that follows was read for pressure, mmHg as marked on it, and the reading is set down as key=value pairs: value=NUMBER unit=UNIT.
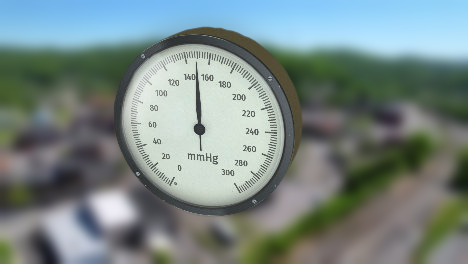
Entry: value=150 unit=mmHg
